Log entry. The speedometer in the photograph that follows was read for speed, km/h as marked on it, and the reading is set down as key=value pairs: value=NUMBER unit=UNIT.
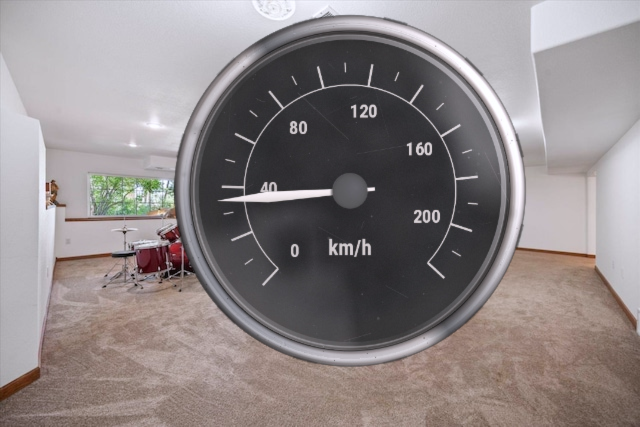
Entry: value=35 unit=km/h
